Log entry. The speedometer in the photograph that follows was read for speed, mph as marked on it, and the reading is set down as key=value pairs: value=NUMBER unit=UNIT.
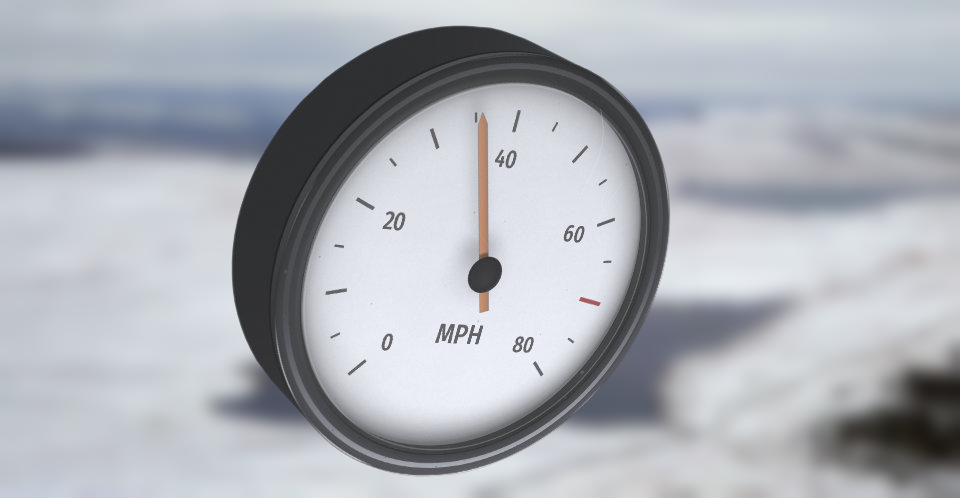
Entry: value=35 unit=mph
